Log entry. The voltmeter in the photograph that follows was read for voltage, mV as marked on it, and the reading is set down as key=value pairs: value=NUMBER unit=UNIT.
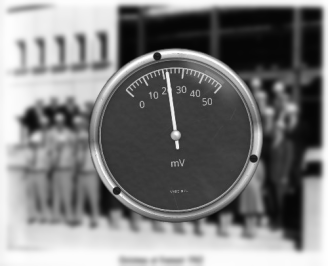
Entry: value=22 unit=mV
